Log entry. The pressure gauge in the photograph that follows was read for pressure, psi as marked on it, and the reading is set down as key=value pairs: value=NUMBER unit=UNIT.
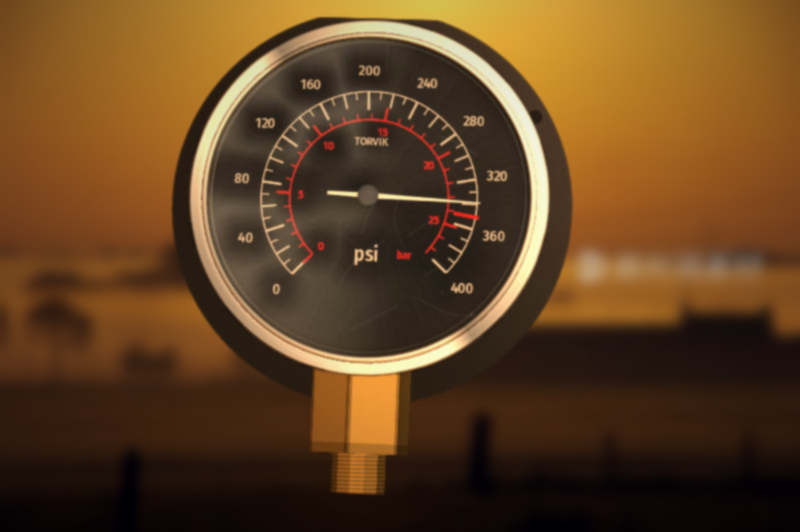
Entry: value=340 unit=psi
